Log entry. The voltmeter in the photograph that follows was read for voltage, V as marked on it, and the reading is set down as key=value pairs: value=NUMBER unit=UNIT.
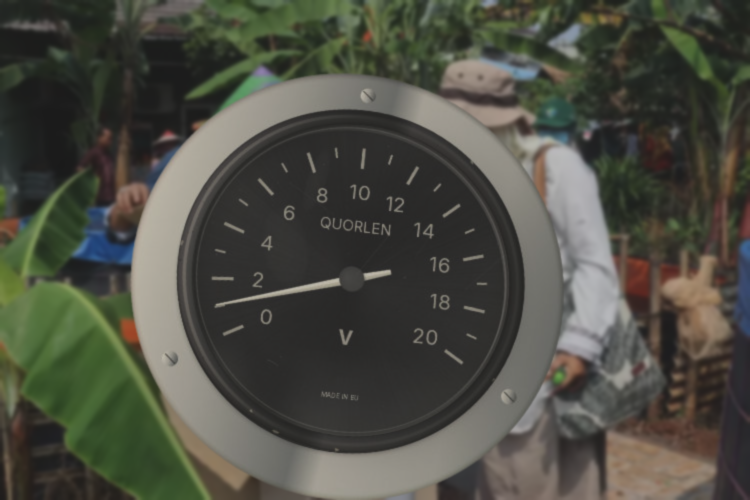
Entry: value=1 unit=V
